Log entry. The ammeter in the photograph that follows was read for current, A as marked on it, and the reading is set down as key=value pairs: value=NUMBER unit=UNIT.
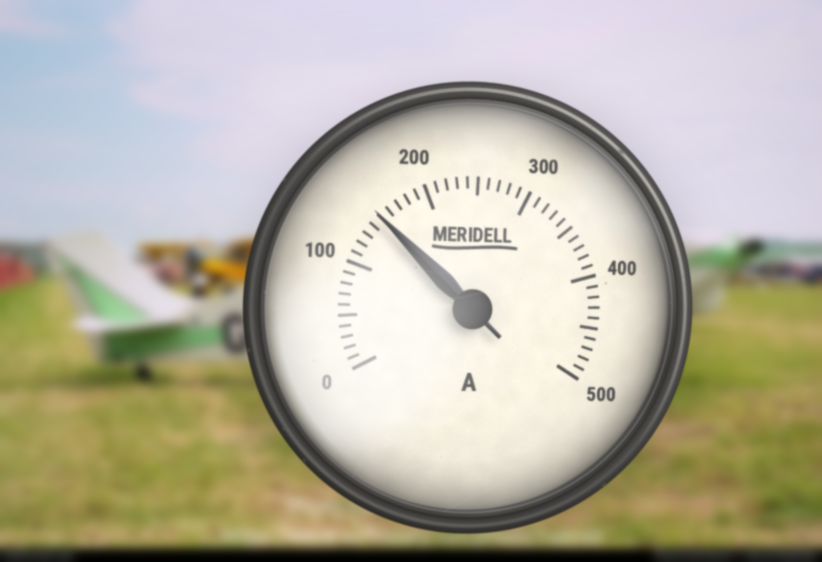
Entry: value=150 unit=A
